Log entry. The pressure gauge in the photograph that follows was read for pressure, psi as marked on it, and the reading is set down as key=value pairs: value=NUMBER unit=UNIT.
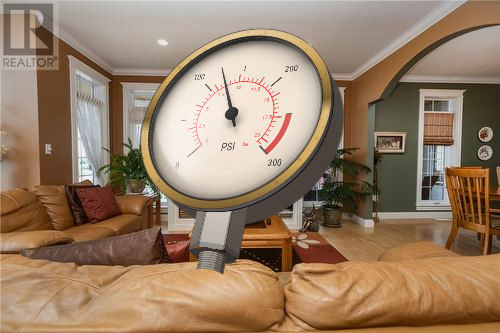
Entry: value=125 unit=psi
